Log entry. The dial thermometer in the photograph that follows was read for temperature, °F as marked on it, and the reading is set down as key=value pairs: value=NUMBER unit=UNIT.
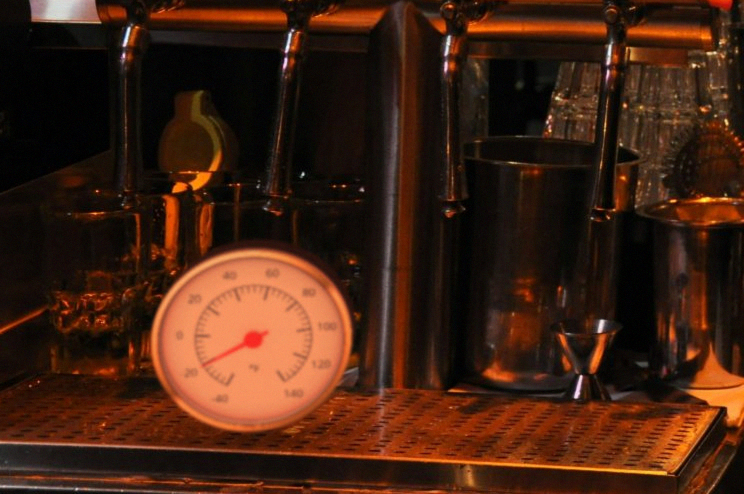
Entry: value=-20 unit=°F
